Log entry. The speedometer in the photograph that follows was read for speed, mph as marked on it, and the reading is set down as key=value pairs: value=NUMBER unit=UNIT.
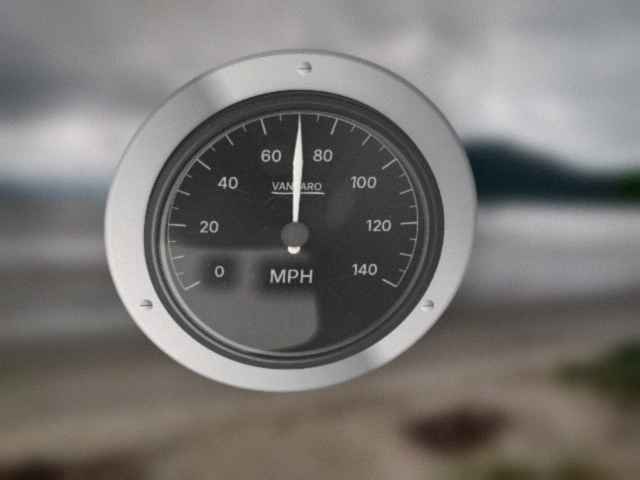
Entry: value=70 unit=mph
